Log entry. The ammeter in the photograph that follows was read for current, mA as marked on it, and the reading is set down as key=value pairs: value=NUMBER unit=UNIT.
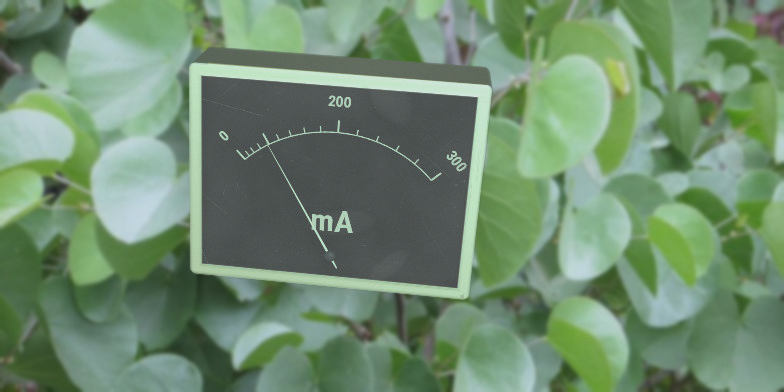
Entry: value=100 unit=mA
